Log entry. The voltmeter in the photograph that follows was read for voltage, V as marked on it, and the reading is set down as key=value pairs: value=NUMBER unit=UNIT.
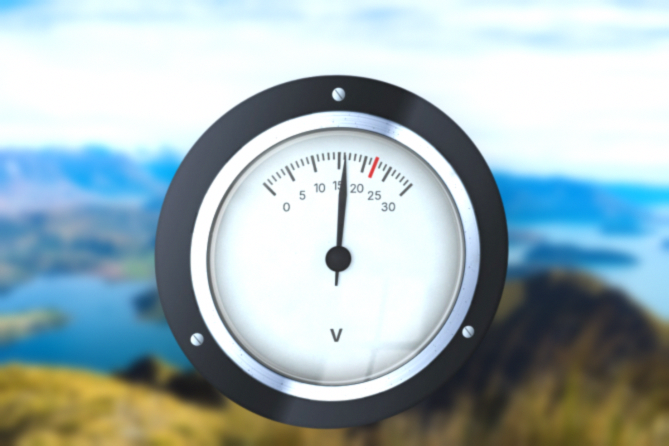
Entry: value=16 unit=V
